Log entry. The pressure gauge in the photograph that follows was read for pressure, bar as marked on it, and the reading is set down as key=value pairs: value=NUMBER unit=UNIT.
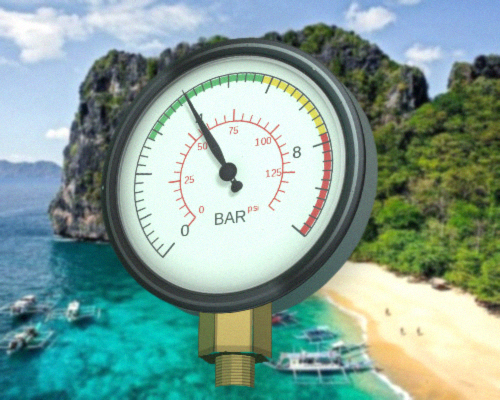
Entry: value=4 unit=bar
